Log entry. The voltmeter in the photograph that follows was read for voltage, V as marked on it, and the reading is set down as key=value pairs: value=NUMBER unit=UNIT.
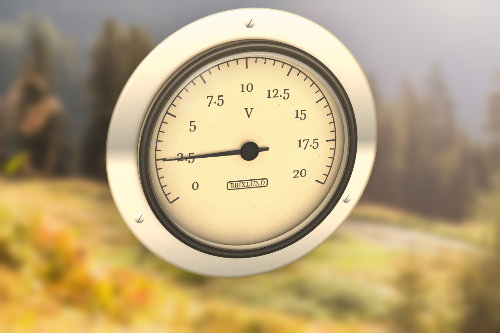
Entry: value=2.5 unit=V
